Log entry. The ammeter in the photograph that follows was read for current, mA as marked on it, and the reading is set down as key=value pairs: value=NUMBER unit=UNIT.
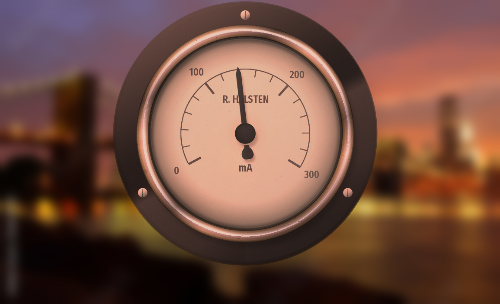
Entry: value=140 unit=mA
